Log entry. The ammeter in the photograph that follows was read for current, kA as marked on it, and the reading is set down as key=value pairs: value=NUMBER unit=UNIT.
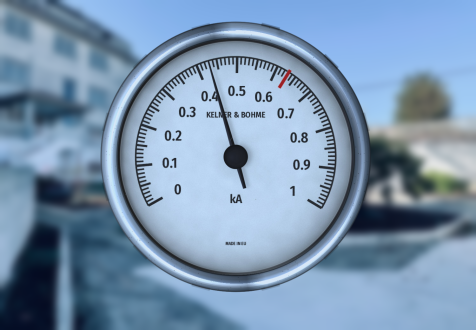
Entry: value=0.43 unit=kA
